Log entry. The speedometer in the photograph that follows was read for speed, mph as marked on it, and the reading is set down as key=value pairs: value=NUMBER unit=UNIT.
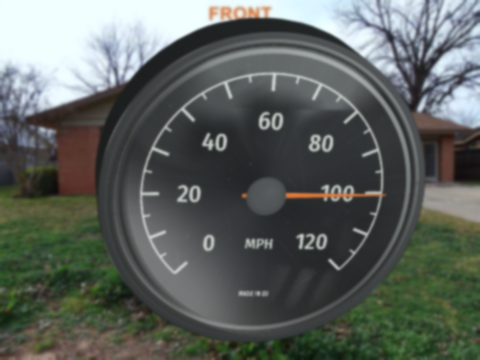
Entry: value=100 unit=mph
